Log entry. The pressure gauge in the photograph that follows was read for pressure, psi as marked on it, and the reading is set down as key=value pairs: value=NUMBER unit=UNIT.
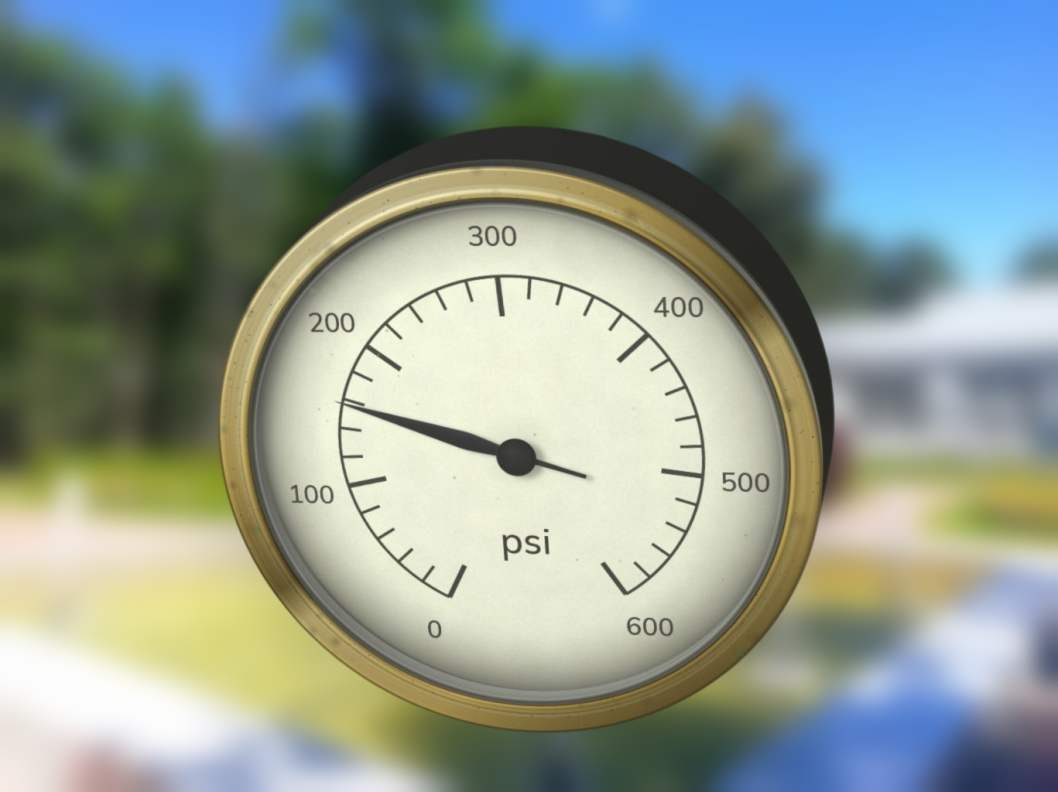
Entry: value=160 unit=psi
